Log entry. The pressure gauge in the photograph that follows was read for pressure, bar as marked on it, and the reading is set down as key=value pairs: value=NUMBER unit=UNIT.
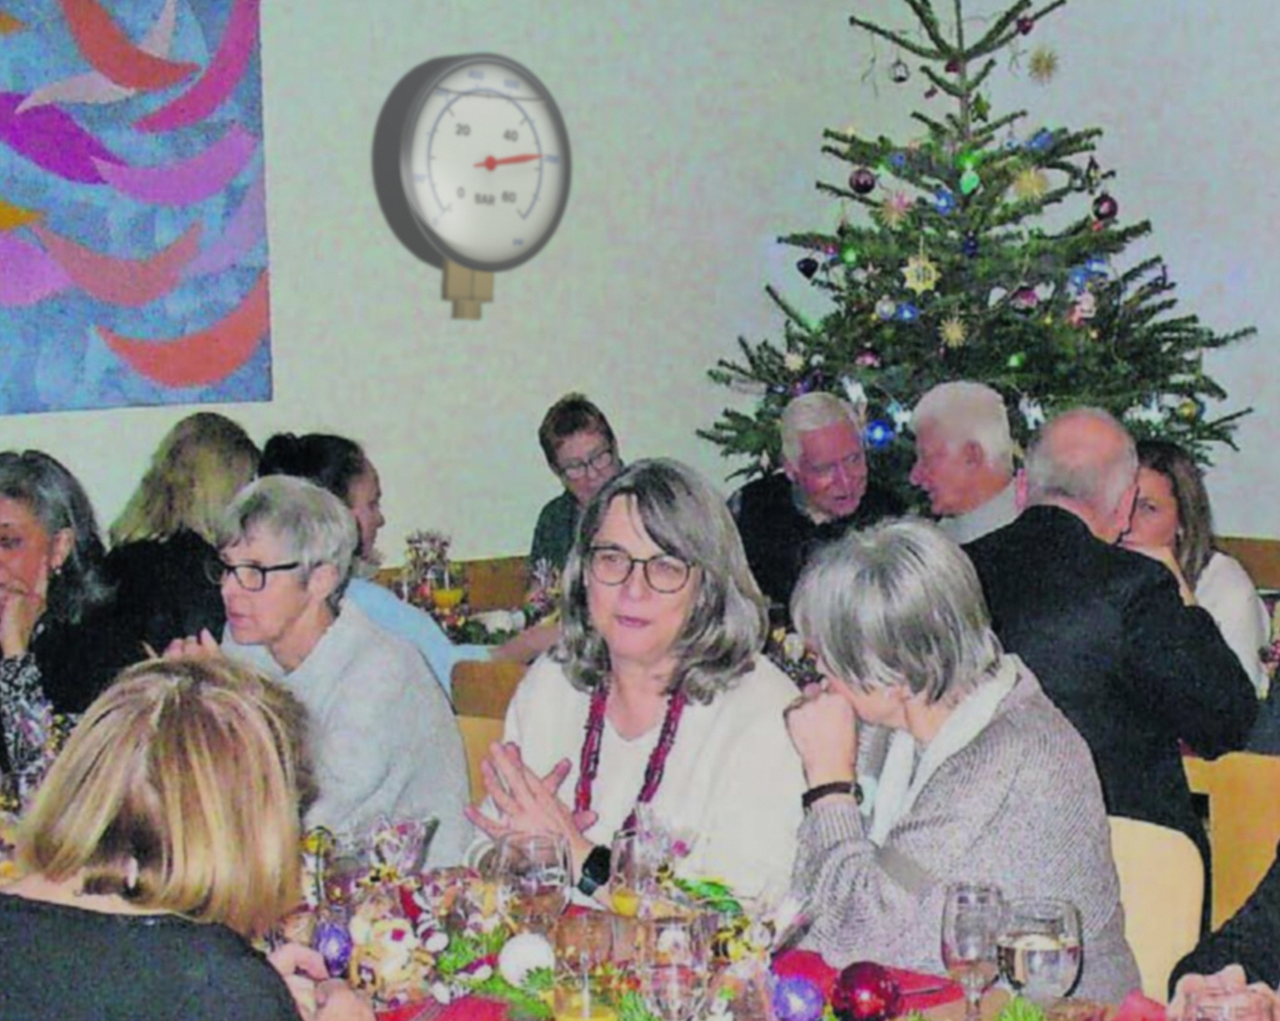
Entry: value=47.5 unit=bar
